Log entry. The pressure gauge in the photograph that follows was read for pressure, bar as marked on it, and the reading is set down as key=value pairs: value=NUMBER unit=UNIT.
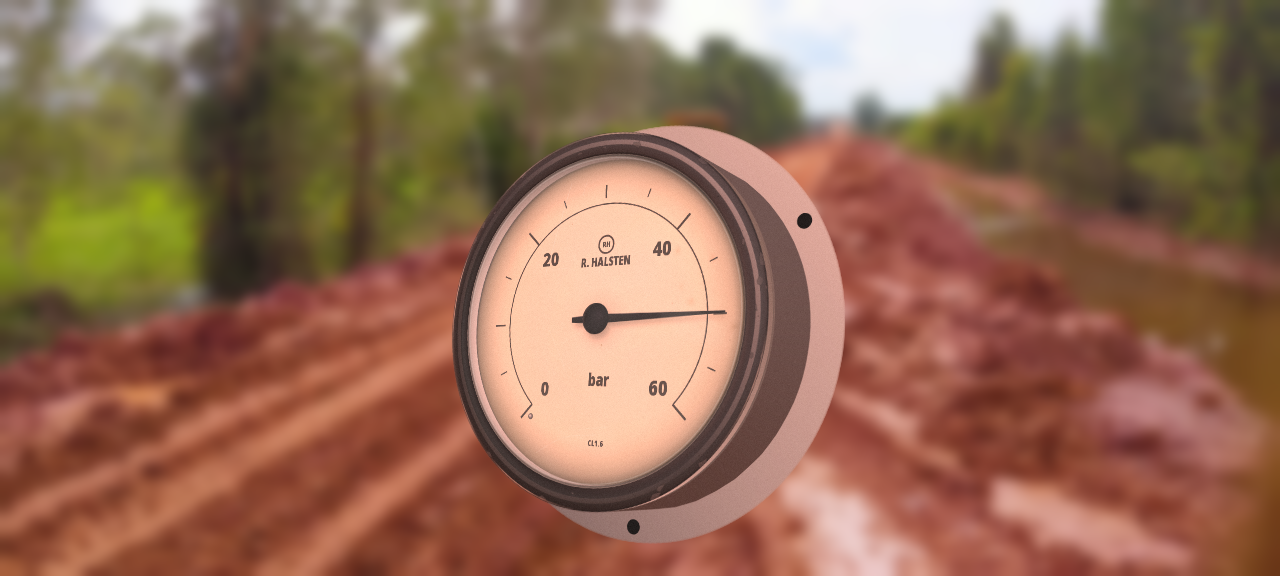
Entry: value=50 unit=bar
